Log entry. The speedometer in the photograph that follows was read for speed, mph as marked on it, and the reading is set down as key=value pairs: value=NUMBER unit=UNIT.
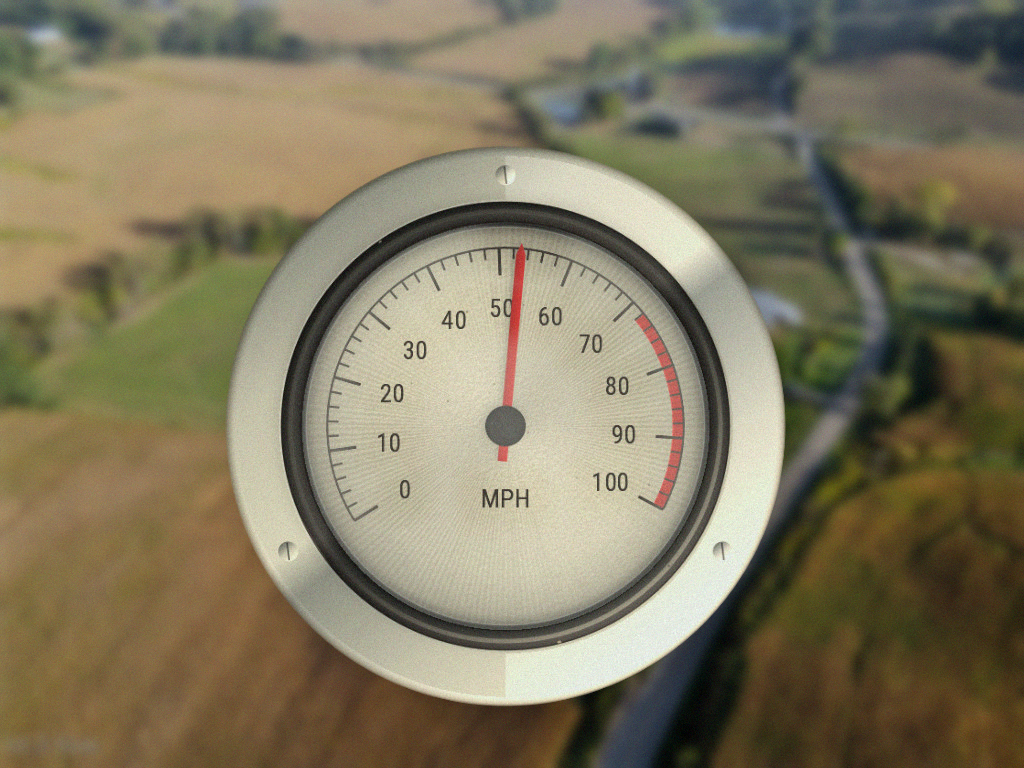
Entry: value=53 unit=mph
